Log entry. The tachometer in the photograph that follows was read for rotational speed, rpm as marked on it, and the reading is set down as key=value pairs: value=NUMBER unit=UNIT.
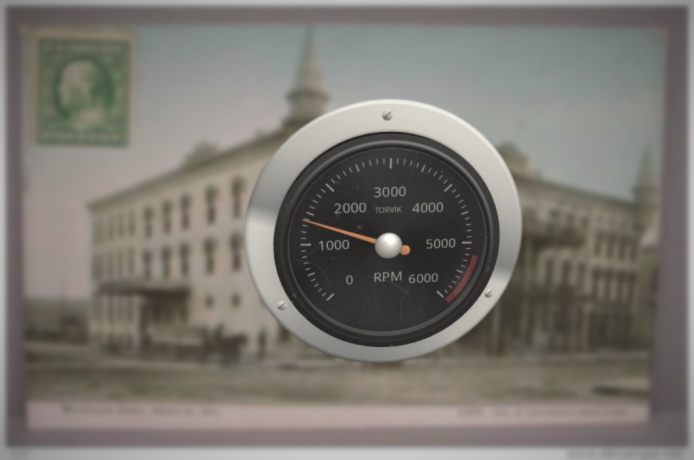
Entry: value=1400 unit=rpm
